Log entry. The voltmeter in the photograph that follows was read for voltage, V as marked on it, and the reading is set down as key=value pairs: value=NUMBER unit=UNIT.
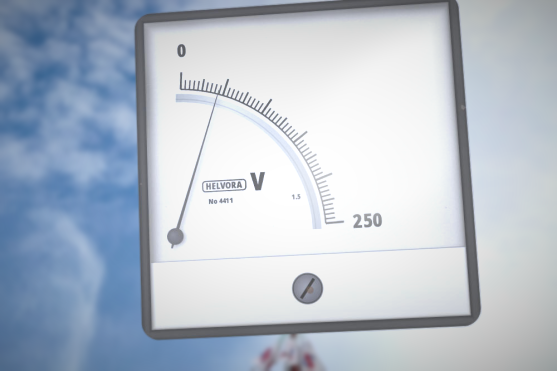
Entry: value=45 unit=V
